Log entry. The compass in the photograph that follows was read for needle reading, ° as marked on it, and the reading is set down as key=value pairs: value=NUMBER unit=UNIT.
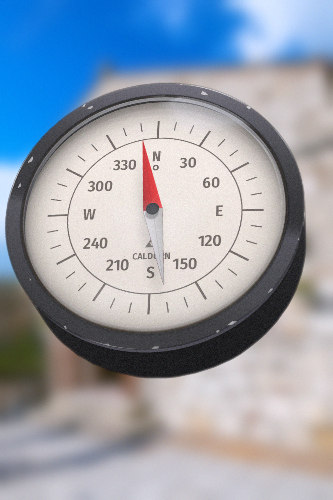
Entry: value=350 unit=°
